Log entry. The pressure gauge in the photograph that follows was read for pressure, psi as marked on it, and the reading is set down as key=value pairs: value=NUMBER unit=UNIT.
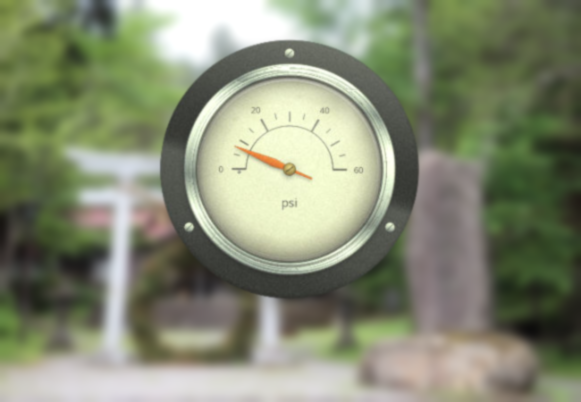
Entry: value=7.5 unit=psi
